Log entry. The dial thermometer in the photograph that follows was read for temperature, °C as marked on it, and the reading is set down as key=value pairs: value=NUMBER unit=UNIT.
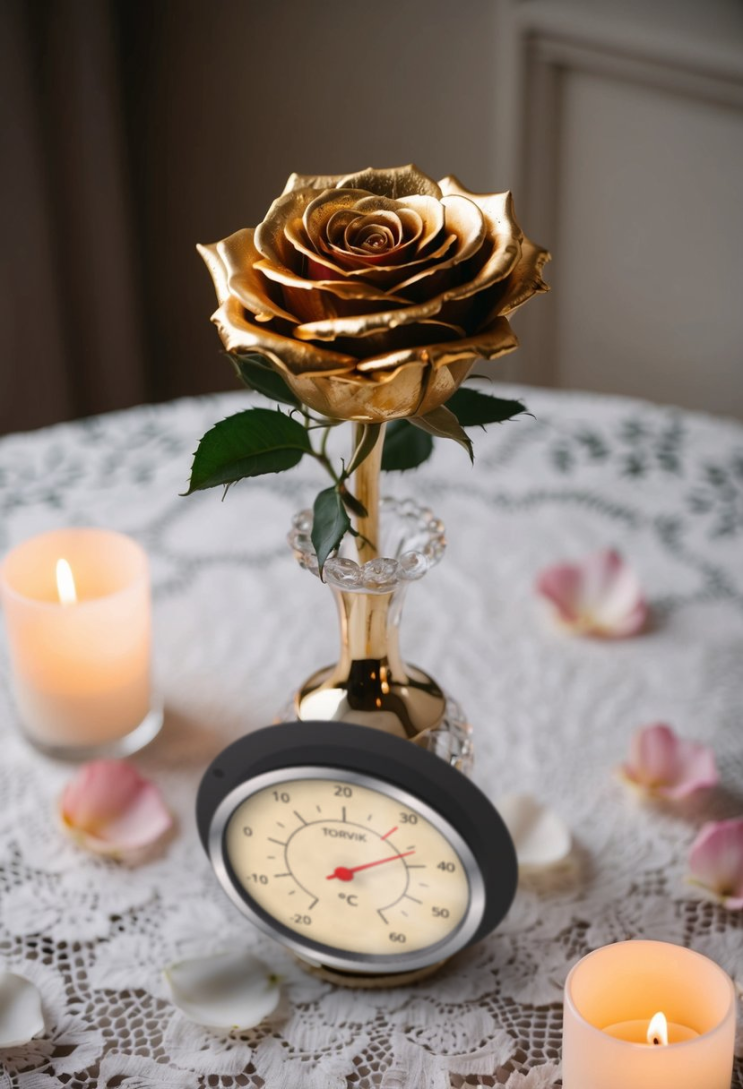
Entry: value=35 unit=°C
